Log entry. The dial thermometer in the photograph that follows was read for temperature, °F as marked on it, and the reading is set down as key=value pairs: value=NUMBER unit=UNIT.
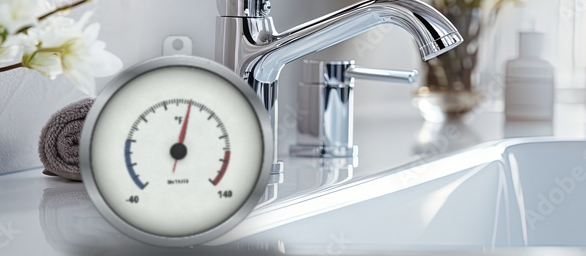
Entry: value=60 unit=°F
